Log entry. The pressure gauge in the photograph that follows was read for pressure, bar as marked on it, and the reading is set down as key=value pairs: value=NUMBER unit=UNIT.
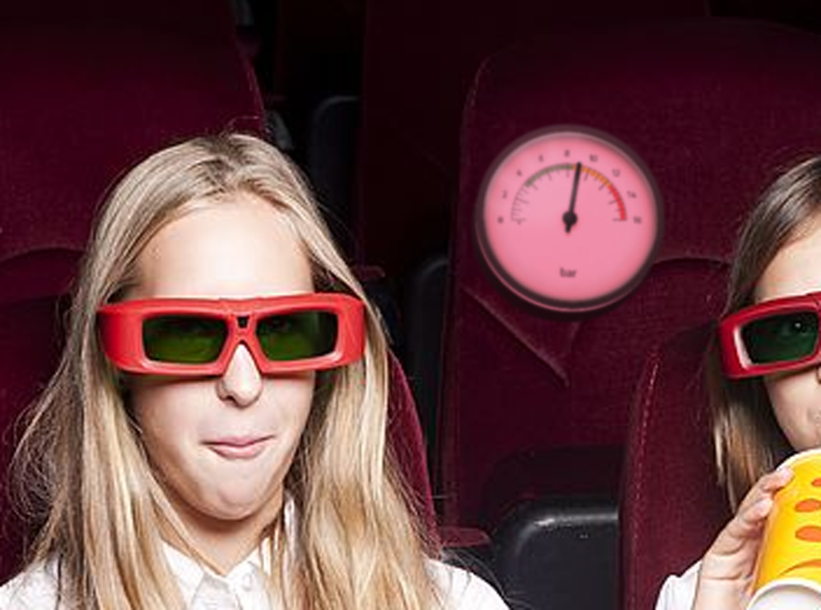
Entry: value=9 unit=bar
